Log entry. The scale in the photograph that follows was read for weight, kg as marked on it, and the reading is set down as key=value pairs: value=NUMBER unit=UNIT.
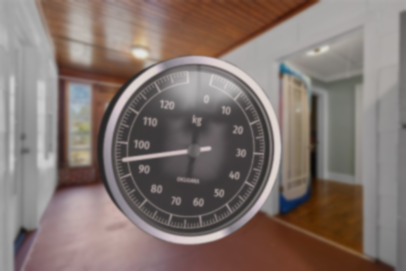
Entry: value=95 unit=kg
